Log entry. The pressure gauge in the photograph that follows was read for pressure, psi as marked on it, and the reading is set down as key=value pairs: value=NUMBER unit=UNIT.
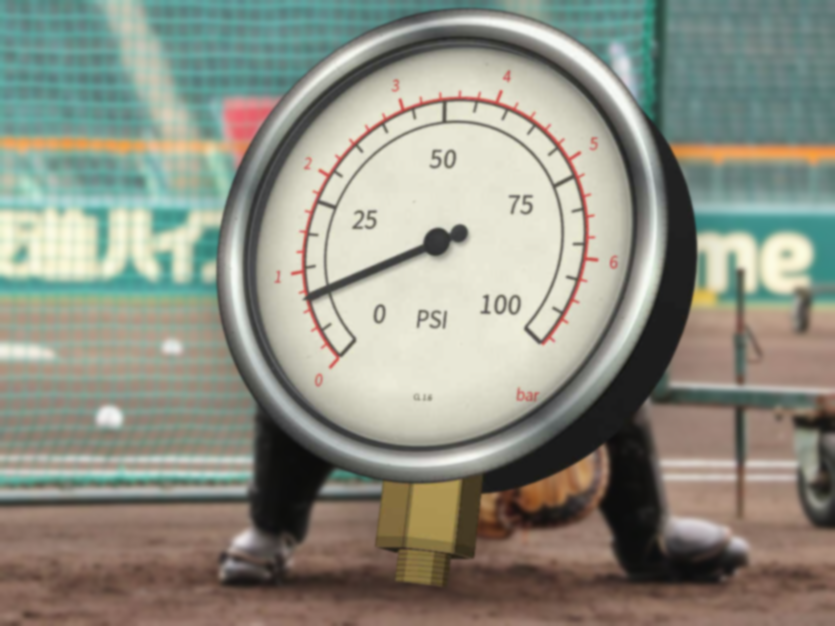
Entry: value=10 unit=psi
